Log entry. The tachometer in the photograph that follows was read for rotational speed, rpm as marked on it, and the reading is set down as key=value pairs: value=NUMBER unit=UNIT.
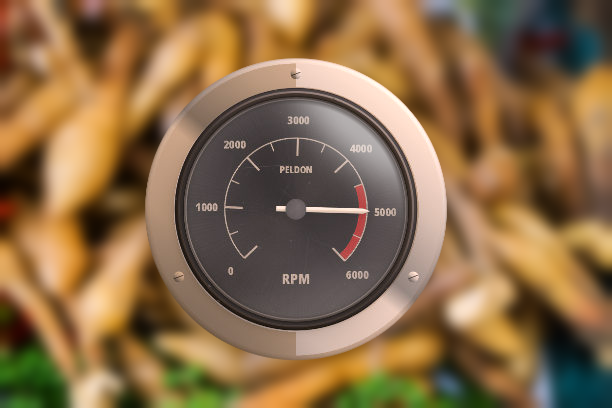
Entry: value=5000 unit=rpm
